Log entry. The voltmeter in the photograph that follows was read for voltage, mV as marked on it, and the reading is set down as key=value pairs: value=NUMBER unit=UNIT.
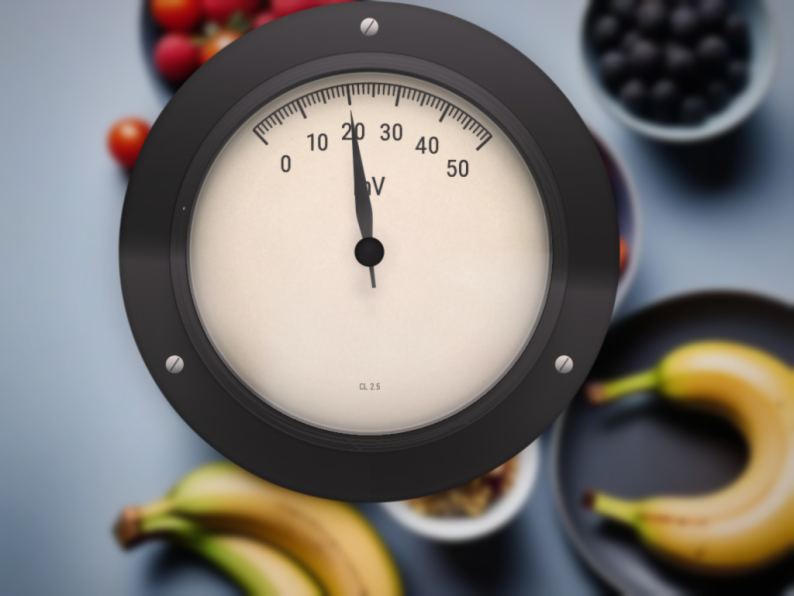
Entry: value=20 unit=mV
